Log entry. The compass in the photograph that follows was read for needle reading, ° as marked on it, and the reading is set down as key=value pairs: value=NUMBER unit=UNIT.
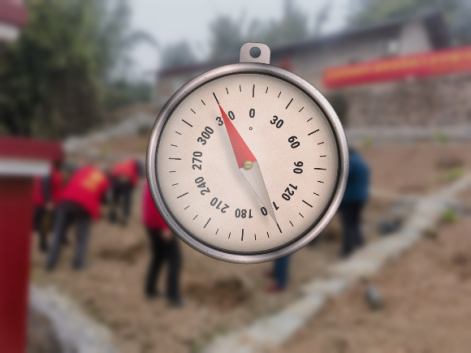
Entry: value=330 unit=°
